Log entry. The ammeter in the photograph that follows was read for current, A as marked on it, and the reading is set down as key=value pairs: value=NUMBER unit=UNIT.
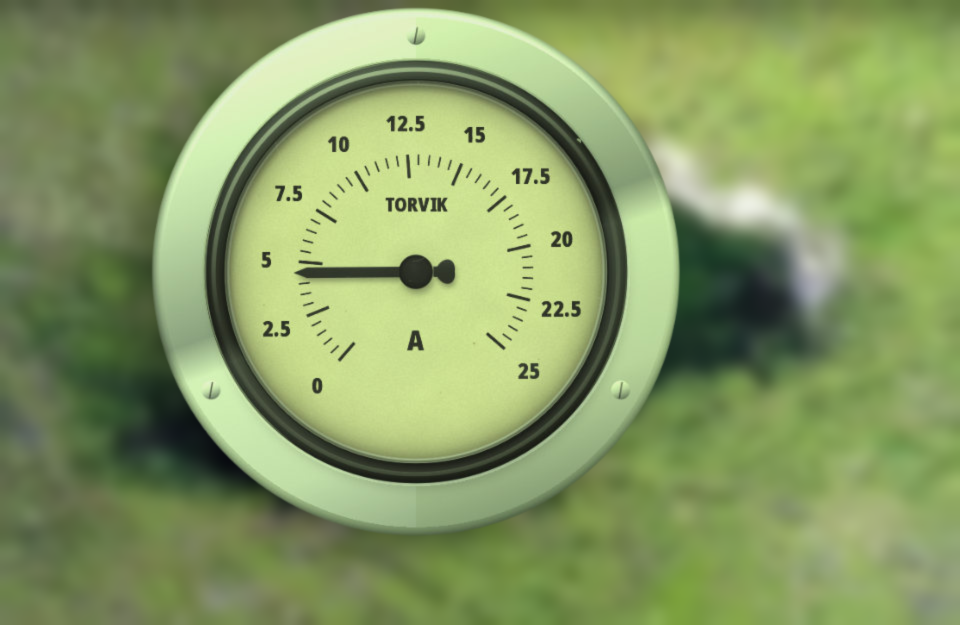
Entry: value=4.5 unit=A
